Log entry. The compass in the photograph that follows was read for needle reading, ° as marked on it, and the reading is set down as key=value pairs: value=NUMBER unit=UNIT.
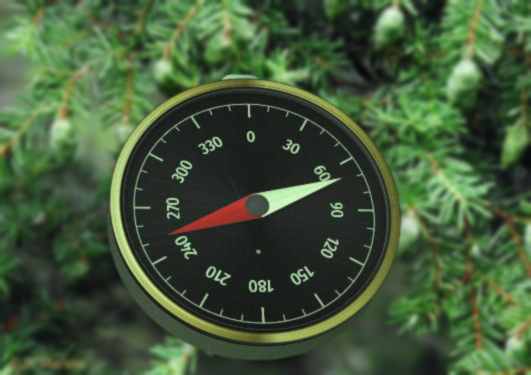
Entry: value=250 unit=°
